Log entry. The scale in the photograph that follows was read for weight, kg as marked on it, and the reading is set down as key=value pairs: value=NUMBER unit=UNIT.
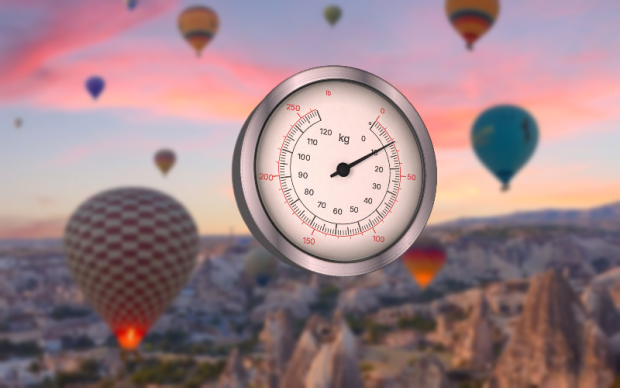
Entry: value=10 unit=kg
